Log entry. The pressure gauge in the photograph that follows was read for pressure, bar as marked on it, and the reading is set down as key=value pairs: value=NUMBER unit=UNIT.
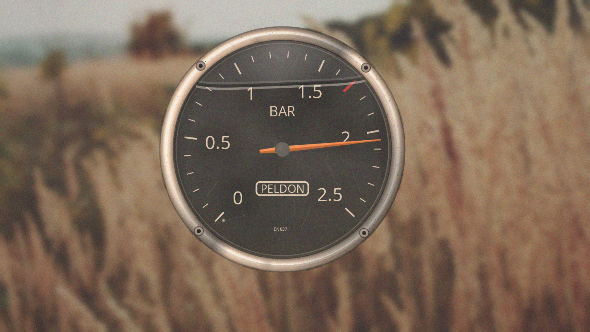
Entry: value=2.05 unit=bar
